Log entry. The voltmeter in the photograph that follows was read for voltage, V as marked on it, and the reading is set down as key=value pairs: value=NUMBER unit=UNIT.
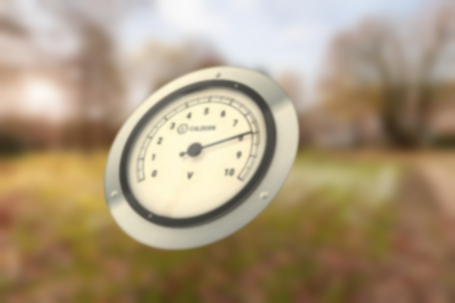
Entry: value=8 unit=V
